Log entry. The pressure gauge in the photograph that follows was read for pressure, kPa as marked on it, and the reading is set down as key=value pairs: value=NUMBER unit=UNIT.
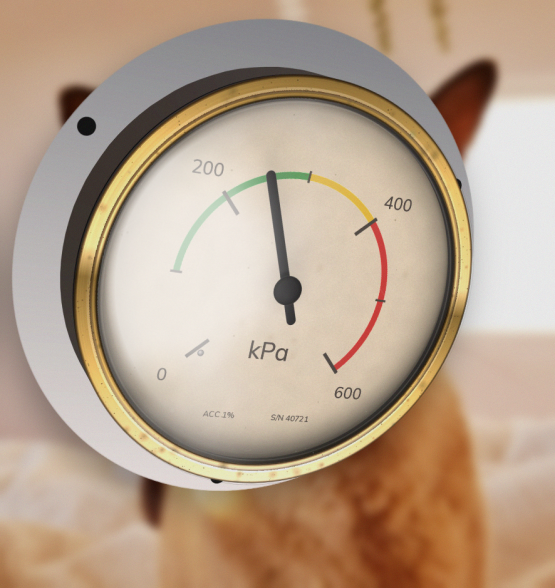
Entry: value=250 unit=kPa
